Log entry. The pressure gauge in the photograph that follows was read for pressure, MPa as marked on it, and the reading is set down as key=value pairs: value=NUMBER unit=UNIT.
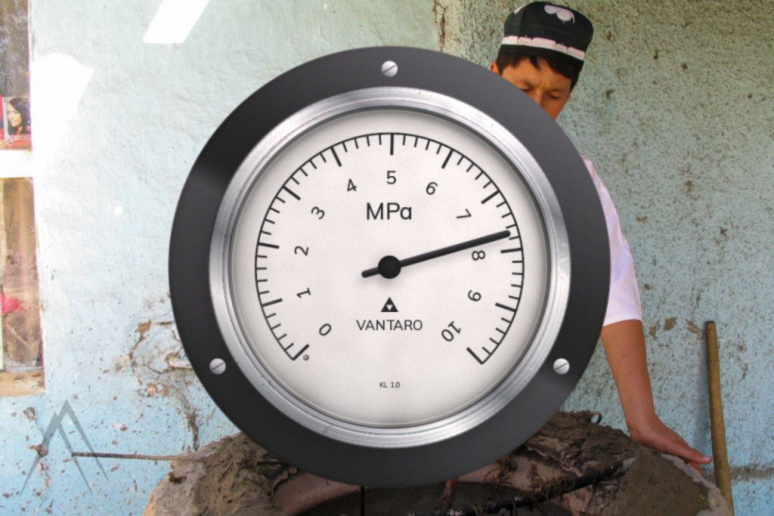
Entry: value=7.7 unit=MPa
